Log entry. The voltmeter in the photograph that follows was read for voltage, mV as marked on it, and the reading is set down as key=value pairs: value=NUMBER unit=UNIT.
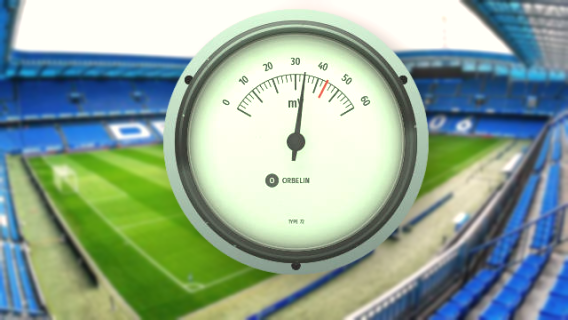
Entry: value=34 unit=mV
